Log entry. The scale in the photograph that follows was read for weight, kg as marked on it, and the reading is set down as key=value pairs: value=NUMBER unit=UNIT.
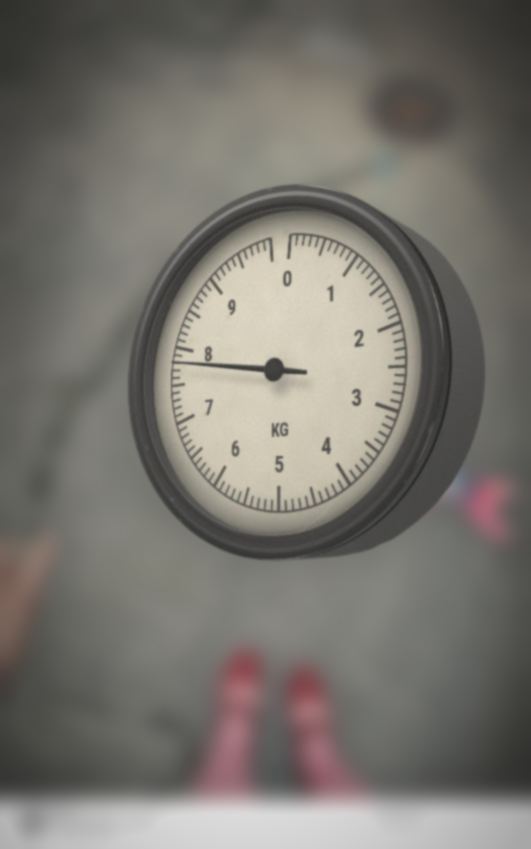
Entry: value=7.8 unit=kg
